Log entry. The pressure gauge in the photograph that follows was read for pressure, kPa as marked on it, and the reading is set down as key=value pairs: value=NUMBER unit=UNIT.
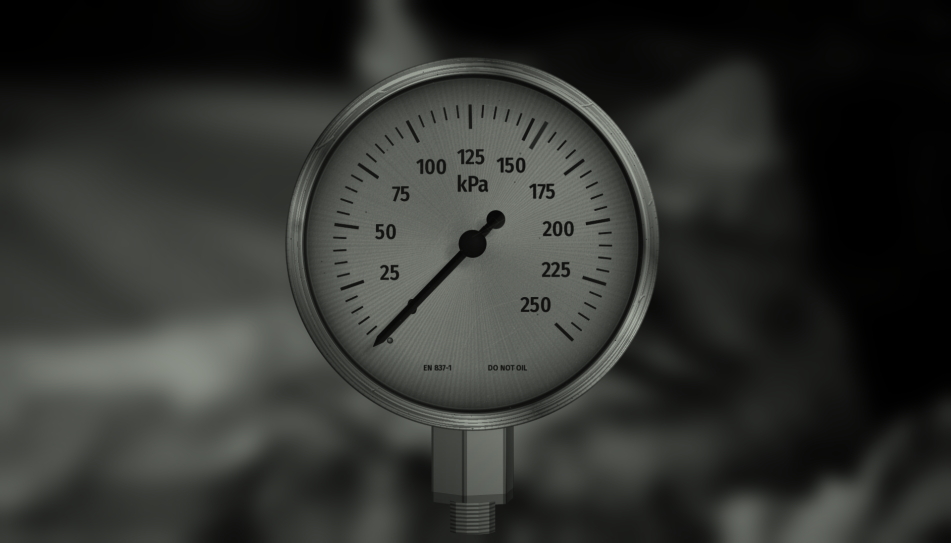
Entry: value=0 unit=kPa
